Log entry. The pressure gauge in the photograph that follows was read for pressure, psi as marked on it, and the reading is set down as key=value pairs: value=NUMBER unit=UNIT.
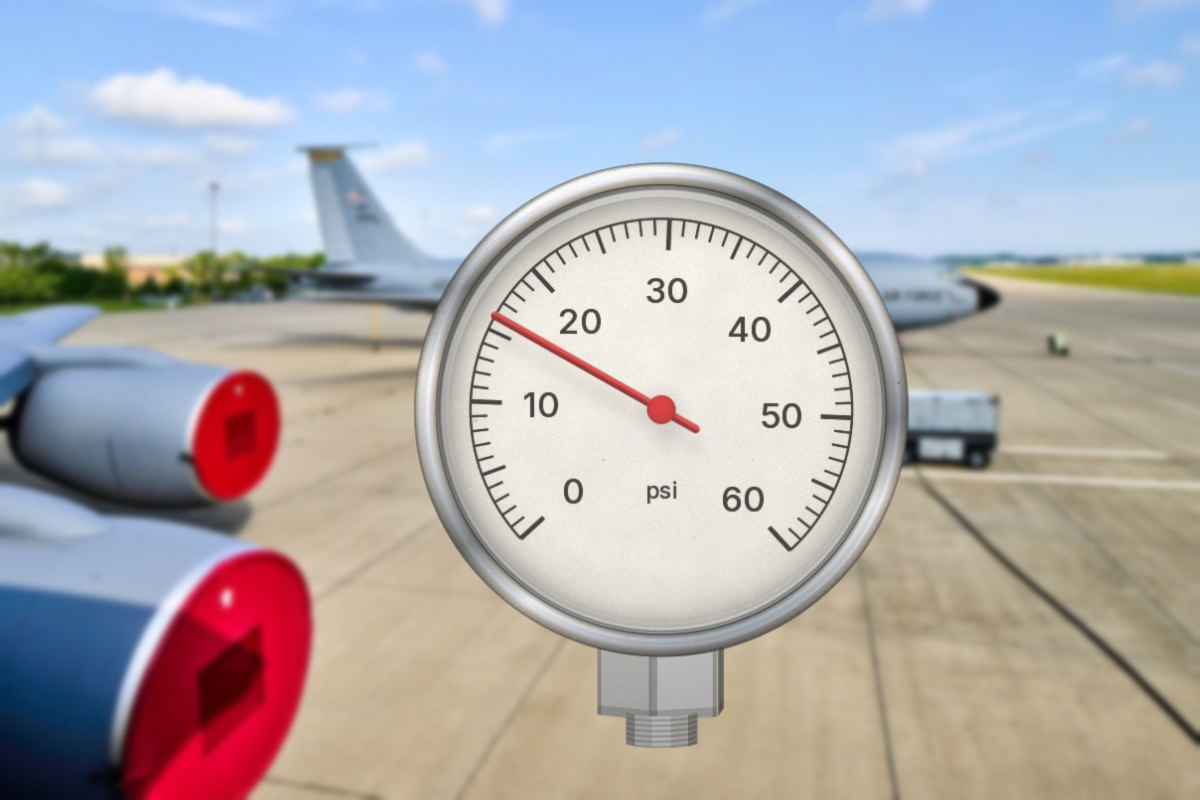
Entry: value=16 unit=psi
